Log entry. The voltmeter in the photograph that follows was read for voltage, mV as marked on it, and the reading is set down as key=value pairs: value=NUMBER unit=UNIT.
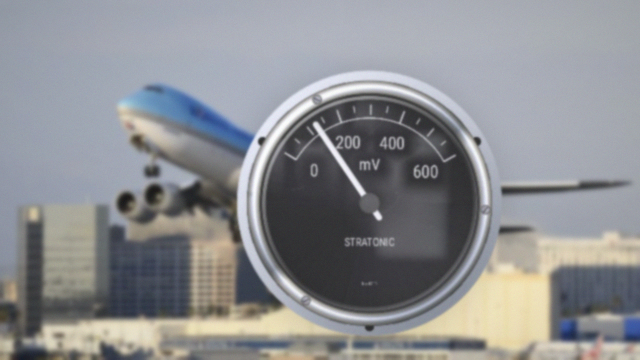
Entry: value=125 unit=mV
